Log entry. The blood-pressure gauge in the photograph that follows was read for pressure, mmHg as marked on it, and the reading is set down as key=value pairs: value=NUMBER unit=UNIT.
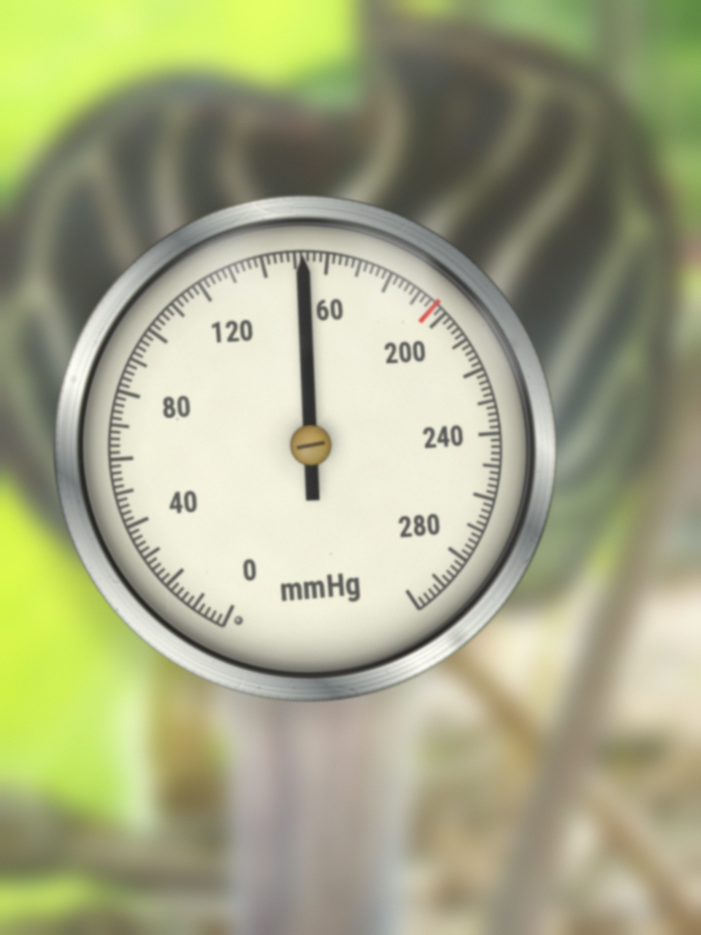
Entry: value=152 unit=mmHg
